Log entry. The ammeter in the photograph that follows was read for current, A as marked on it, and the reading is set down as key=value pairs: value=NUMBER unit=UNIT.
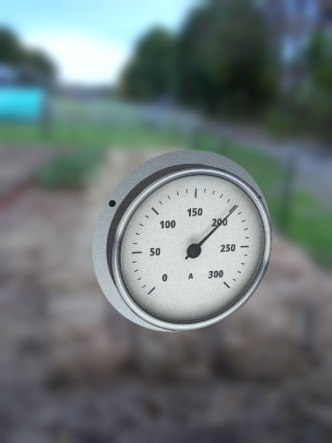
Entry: value=200 unit=A
